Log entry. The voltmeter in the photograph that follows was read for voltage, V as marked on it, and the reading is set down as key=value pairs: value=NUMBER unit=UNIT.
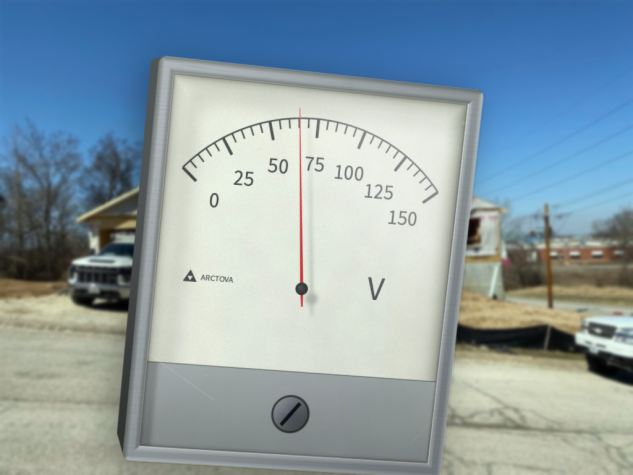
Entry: value=65 unit=V
